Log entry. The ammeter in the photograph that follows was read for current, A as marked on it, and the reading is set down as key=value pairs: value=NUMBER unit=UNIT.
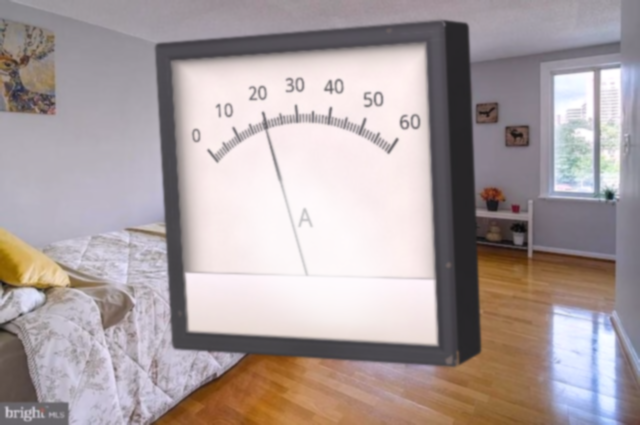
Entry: value=20 unit=A
